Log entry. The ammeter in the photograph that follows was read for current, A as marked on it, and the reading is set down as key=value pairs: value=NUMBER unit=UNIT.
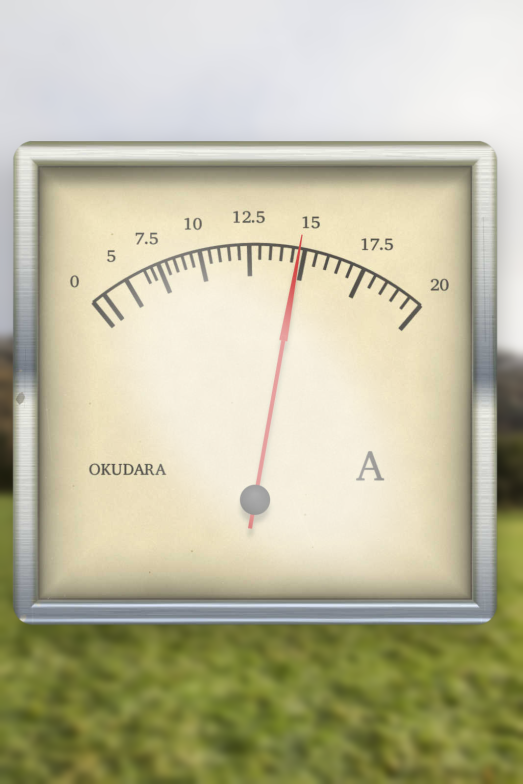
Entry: value=14.75 unit=A
